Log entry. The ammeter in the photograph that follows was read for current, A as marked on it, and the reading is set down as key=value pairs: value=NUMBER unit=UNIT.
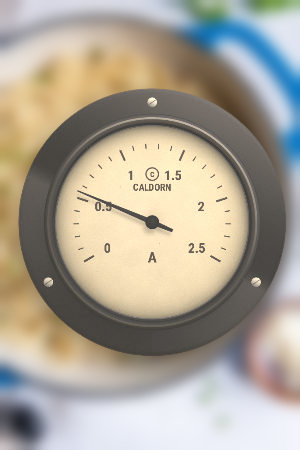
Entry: value=0.55 unit=A
